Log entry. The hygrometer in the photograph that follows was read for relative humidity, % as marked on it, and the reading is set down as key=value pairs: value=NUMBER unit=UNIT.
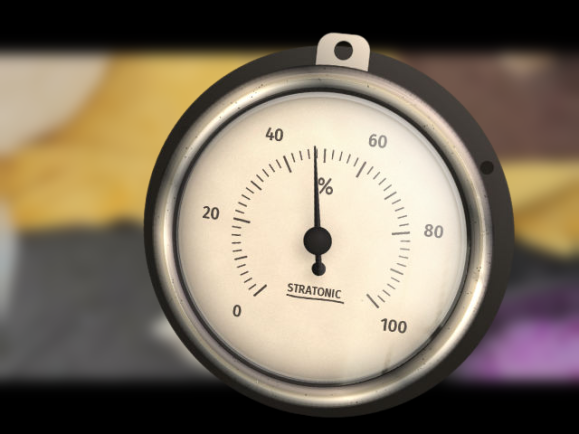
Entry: value=48 unit=%
